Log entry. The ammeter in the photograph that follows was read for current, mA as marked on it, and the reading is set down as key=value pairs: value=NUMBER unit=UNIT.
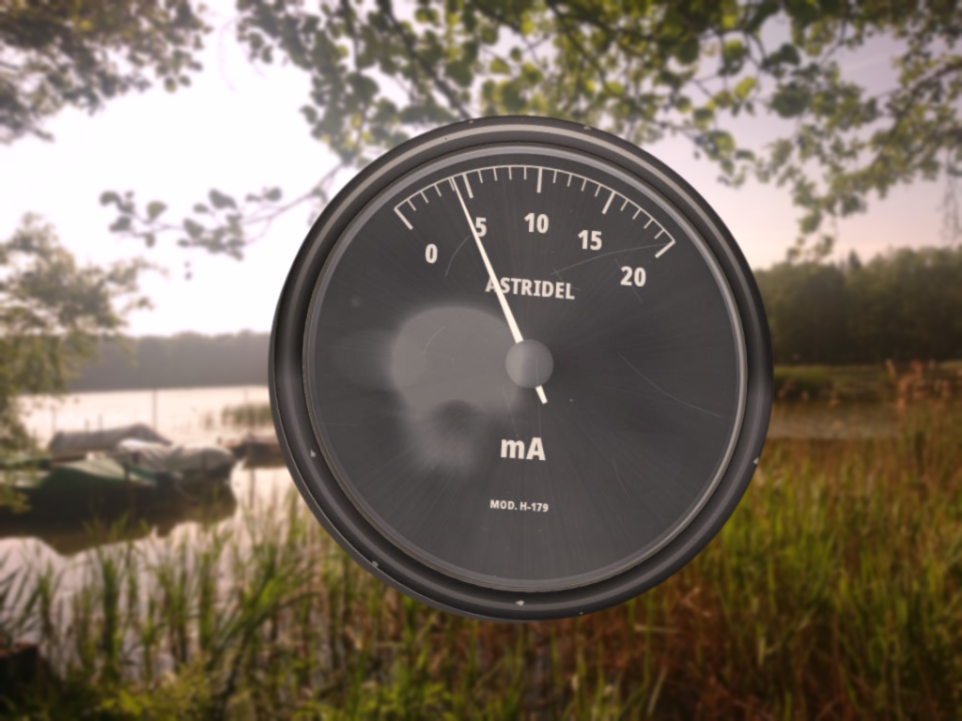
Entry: value=4 unit=mA
